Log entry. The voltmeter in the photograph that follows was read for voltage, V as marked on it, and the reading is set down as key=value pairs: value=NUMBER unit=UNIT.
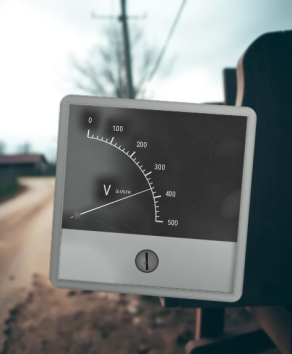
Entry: value=360 unit=V
